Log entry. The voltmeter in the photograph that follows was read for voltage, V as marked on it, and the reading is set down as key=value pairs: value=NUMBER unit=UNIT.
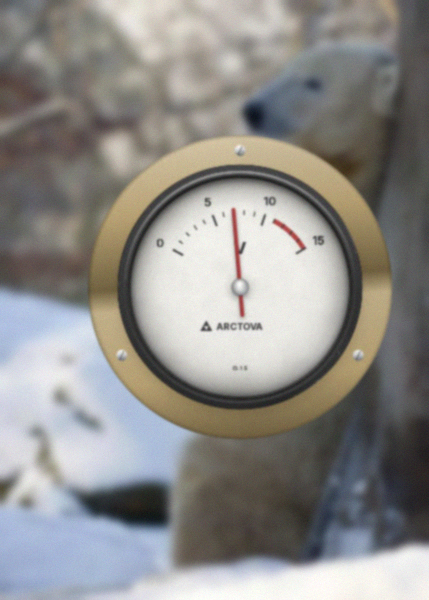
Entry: value=7 unit=V
